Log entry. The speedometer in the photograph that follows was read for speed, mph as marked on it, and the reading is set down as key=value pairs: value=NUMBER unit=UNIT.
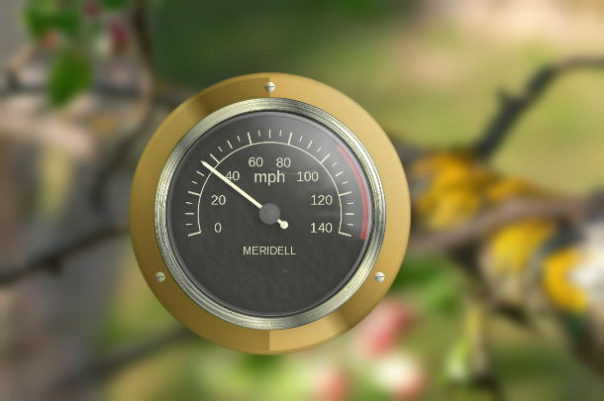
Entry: value=35 unit=mph
